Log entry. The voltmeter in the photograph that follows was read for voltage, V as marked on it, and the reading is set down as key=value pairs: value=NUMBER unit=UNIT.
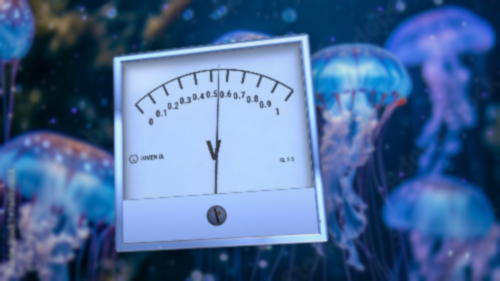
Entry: value=0.55 unit=V
